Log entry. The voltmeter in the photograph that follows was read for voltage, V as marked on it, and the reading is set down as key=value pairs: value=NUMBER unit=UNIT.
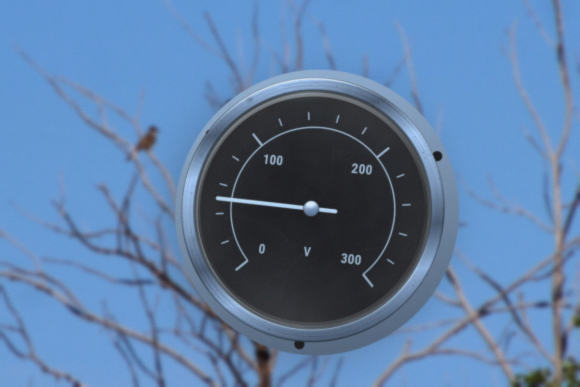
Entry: value=50 unit=V
